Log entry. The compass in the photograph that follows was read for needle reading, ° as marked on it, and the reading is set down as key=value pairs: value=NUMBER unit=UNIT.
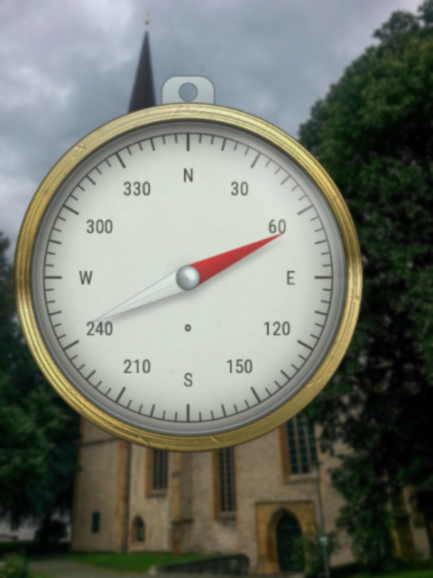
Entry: value=65 unit=°
